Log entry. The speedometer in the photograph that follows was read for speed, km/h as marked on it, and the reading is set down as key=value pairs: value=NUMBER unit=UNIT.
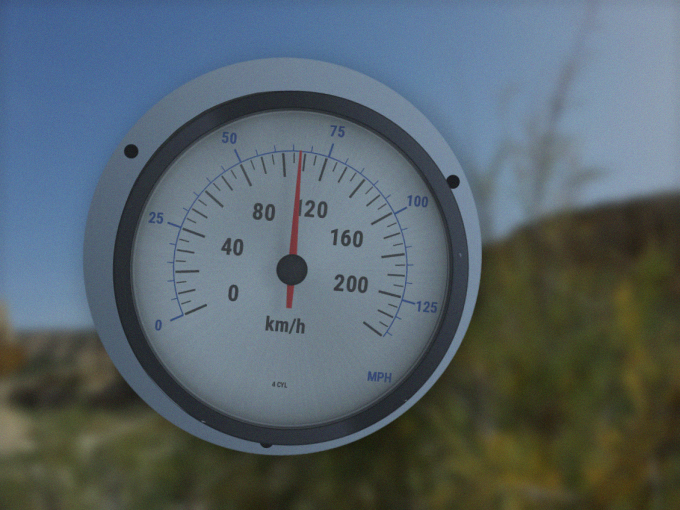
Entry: value=107.5 unit=km/h
